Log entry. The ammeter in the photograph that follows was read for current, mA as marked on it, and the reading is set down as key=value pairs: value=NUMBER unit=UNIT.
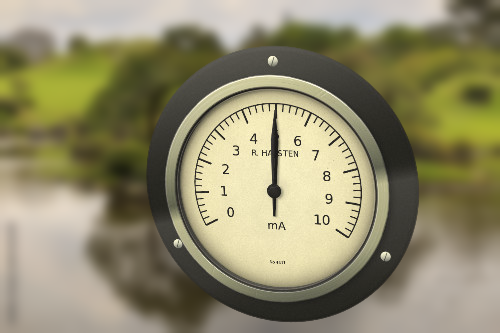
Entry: value=5 unit=mA
